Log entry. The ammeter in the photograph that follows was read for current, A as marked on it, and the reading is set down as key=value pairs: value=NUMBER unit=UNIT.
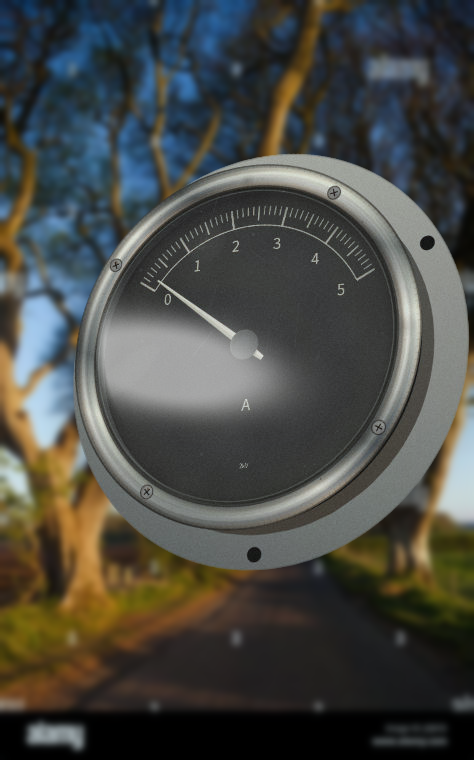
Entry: value=0.2 unit=A
